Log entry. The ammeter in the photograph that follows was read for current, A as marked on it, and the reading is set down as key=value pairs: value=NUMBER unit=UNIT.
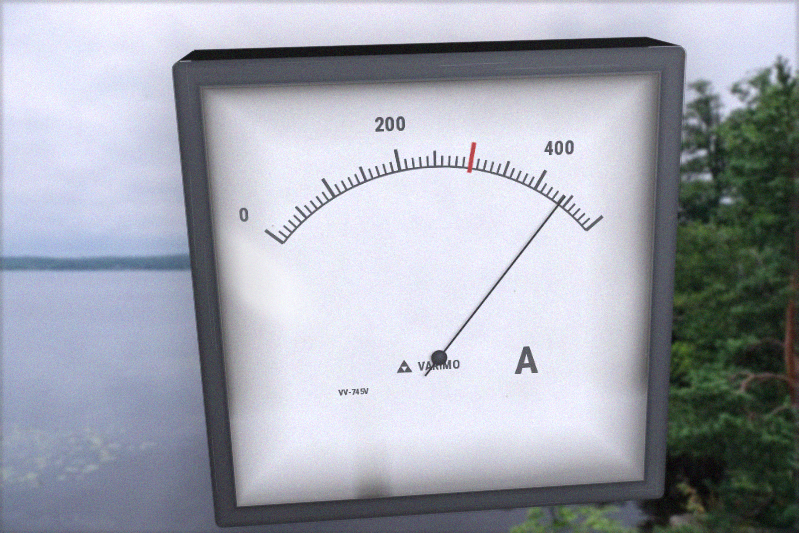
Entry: value=440 unit=A
